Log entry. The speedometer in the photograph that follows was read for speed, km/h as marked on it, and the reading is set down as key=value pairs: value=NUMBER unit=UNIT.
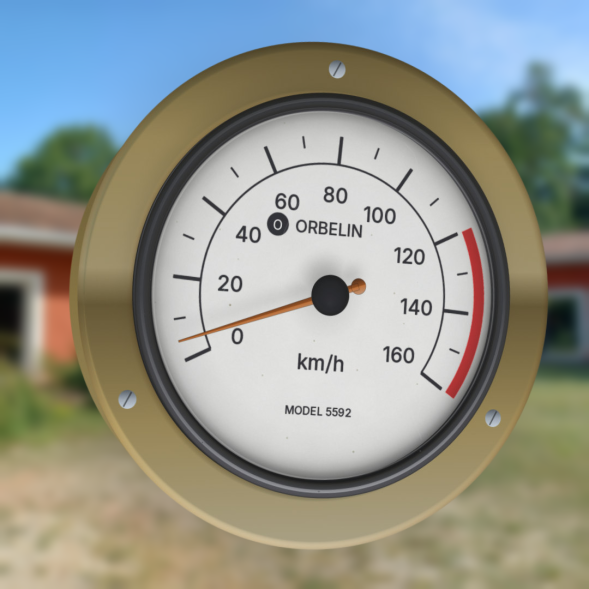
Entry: value=5 unit=km/h
